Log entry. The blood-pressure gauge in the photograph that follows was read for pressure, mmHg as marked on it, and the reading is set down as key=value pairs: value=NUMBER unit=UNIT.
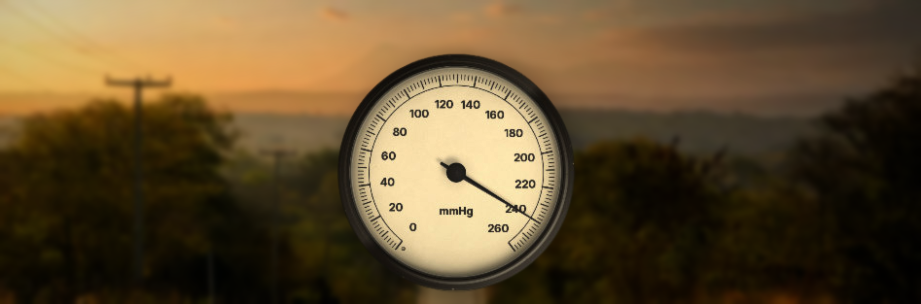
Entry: value=240 unit=mmHg
